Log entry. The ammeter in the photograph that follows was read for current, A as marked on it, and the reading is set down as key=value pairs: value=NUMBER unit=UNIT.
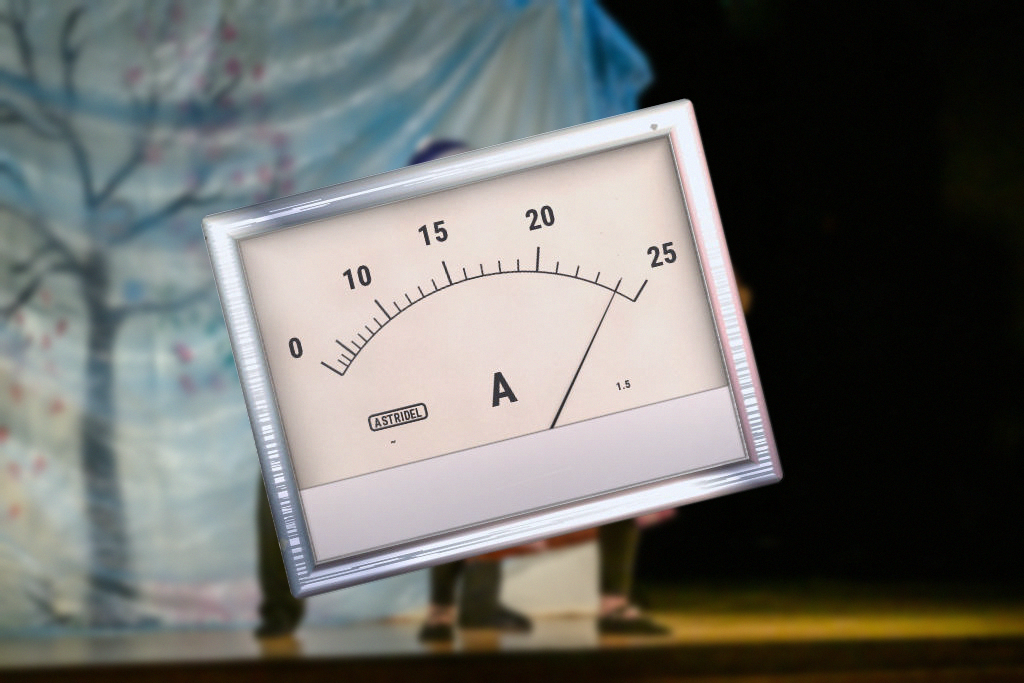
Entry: value=24 unit=A
